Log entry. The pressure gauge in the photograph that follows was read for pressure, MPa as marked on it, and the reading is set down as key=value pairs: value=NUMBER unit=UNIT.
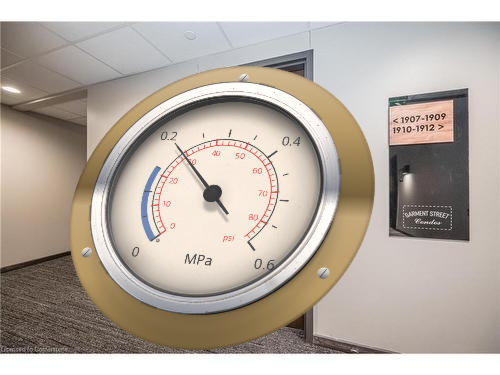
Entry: value=0.2 unit=MPa
